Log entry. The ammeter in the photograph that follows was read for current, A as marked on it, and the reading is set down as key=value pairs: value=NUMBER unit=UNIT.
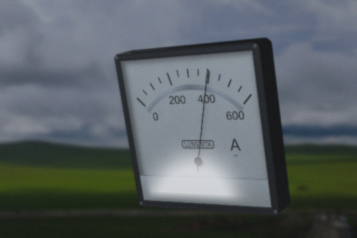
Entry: value=400 unit=A
